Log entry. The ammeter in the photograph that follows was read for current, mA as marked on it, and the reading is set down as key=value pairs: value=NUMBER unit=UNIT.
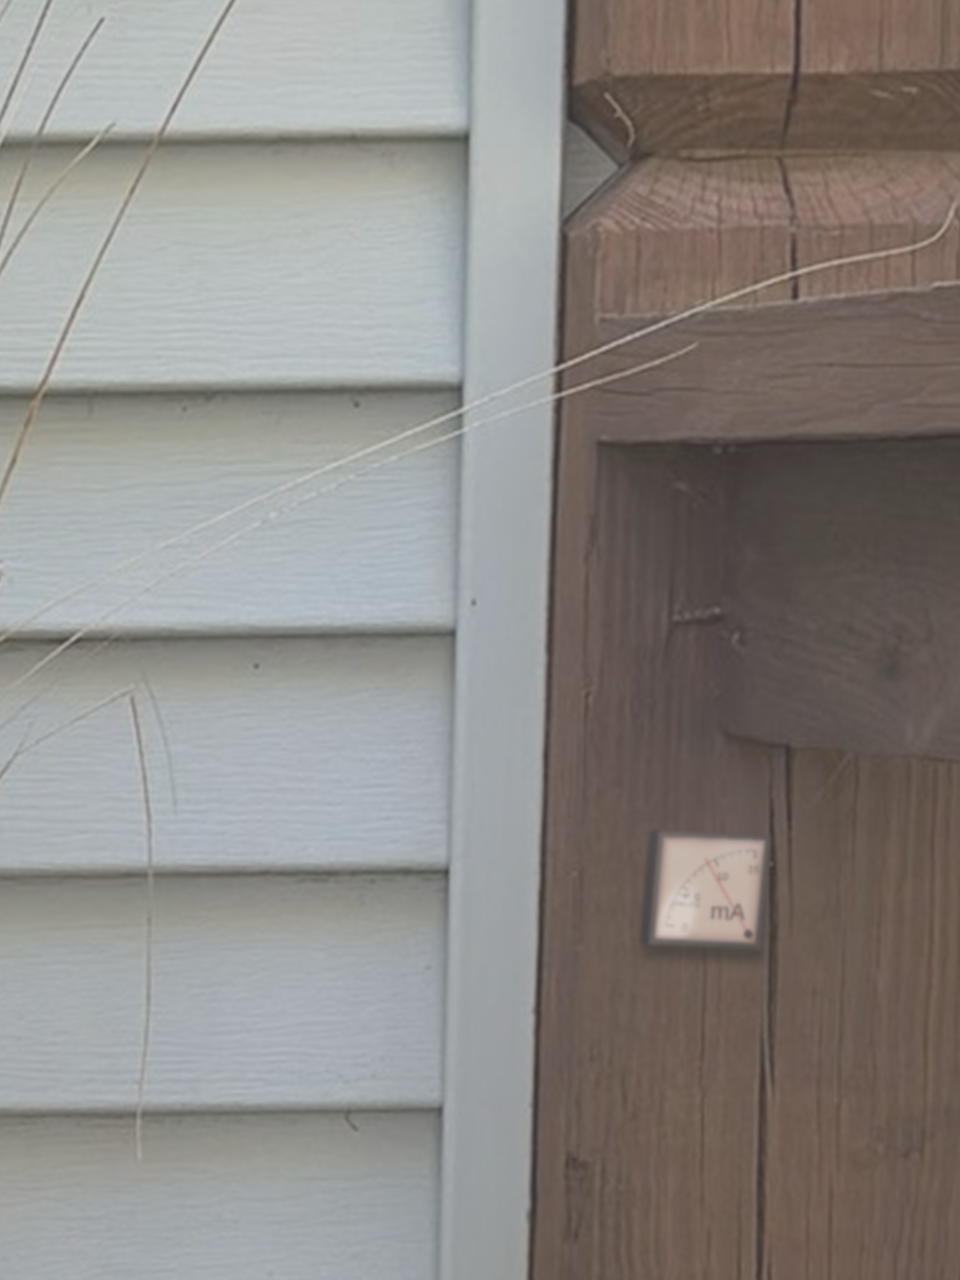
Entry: value=9 unit=mA
